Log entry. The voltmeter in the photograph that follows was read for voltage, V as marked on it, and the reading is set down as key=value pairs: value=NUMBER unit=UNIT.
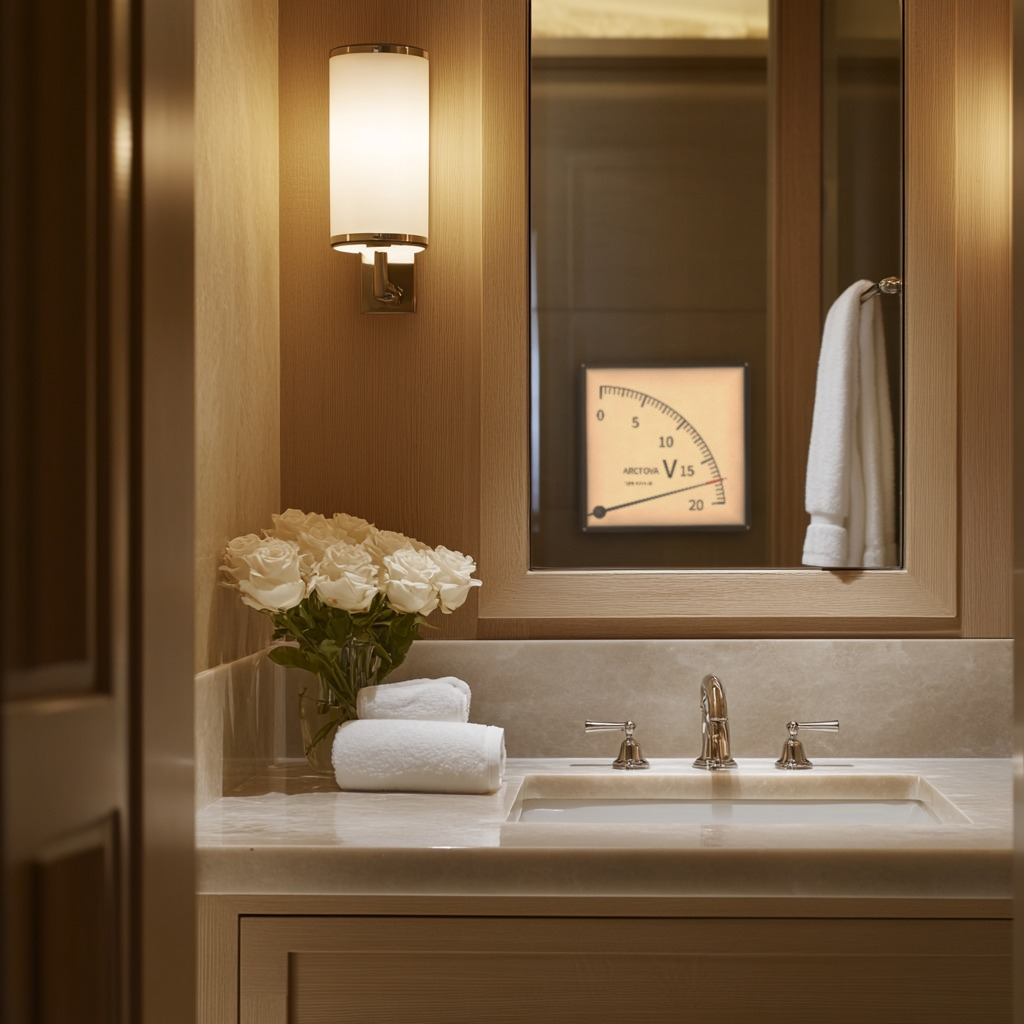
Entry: value=17.5 unit=V
